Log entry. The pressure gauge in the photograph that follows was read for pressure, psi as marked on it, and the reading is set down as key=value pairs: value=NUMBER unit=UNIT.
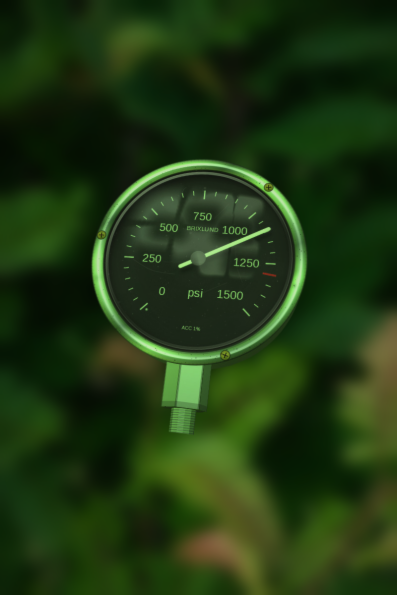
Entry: value=1100 unit=psi
